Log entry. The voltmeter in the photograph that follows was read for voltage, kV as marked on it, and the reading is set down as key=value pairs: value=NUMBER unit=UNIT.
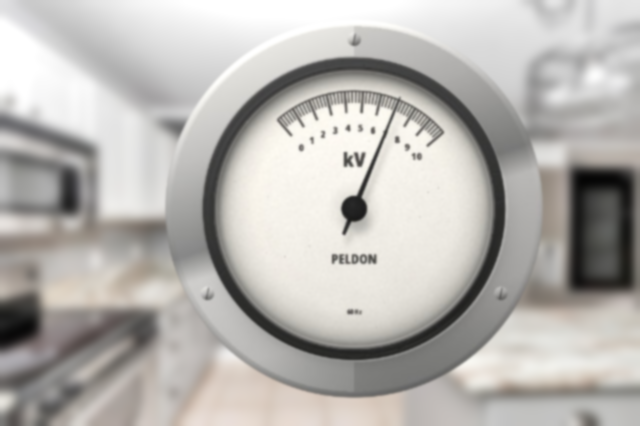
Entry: value=7 unit=kV
